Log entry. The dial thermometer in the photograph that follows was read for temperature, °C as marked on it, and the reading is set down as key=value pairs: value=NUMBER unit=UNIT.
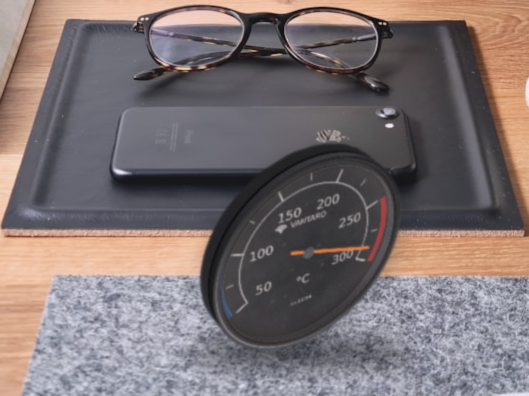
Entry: value=287.5 unit=°C
